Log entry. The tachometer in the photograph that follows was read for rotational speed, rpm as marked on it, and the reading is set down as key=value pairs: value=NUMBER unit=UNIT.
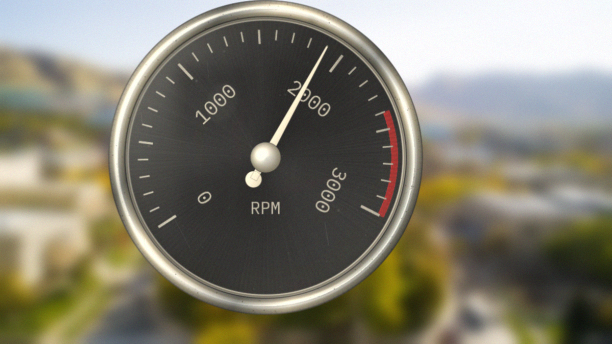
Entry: value=1900 unit=rpm
